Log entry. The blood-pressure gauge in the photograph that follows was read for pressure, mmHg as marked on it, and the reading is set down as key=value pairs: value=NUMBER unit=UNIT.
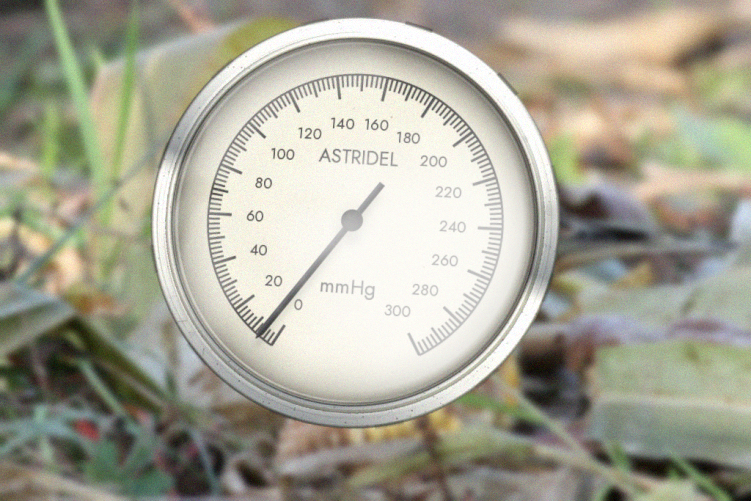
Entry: value=6 unit=mmHg
